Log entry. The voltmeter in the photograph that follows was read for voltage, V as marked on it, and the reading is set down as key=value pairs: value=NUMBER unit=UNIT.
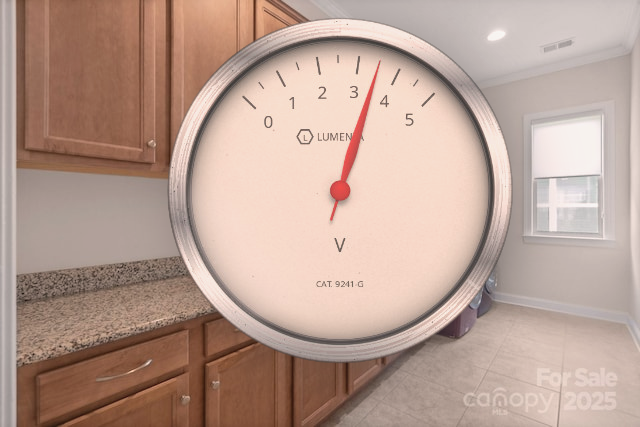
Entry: value=3.5 unit=V
